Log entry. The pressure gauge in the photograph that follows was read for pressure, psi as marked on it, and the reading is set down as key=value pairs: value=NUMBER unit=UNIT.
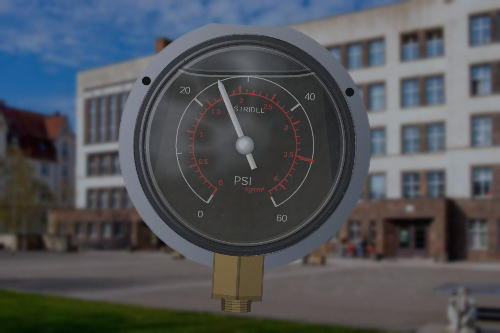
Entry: value=25 unit=psi
